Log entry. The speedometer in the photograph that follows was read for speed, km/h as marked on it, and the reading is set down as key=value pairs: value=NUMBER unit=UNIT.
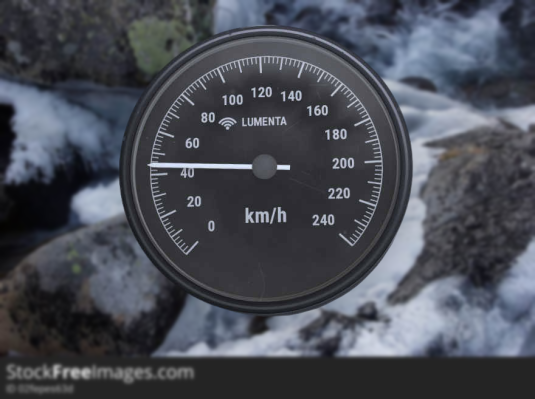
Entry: value=44 unit=km/h
